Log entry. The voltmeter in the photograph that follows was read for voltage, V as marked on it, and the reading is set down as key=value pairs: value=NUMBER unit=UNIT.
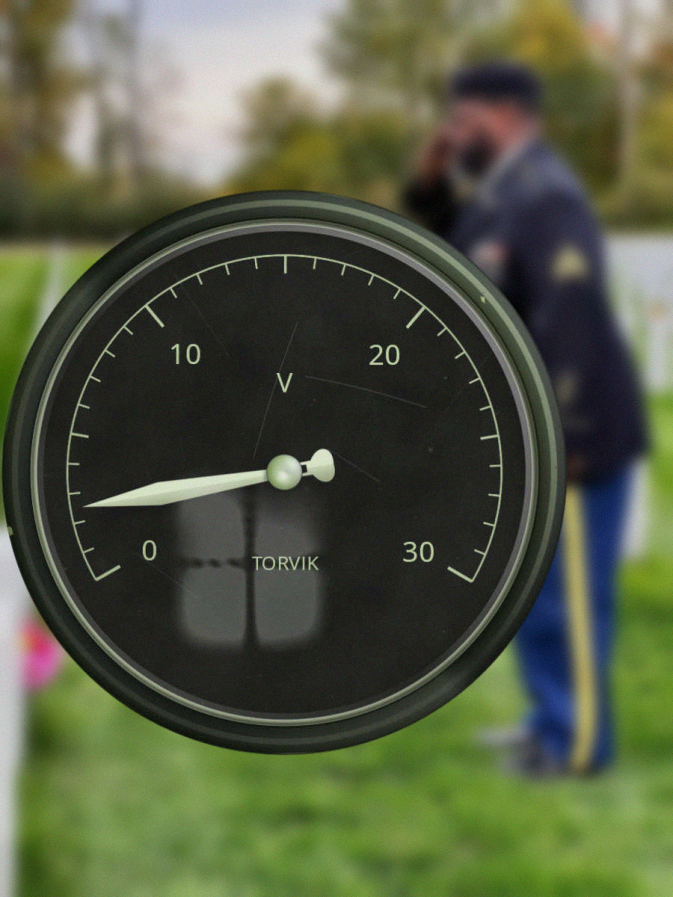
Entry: value=2.5 unit=V
